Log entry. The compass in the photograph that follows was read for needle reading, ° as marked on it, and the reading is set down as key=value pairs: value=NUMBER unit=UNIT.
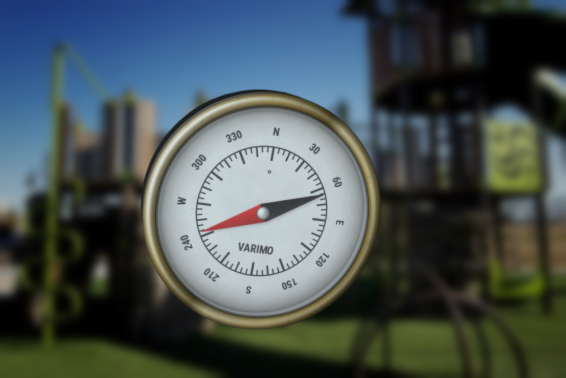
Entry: value=245 unit=°
